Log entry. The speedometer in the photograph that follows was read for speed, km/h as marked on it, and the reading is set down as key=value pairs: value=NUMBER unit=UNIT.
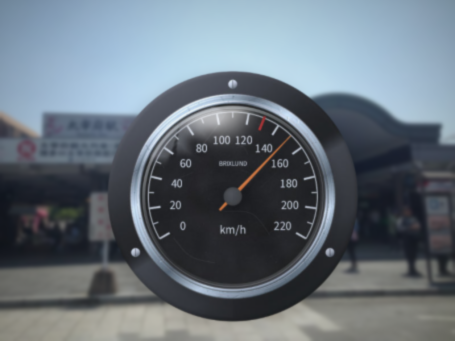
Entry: value=150 unit=km/h
